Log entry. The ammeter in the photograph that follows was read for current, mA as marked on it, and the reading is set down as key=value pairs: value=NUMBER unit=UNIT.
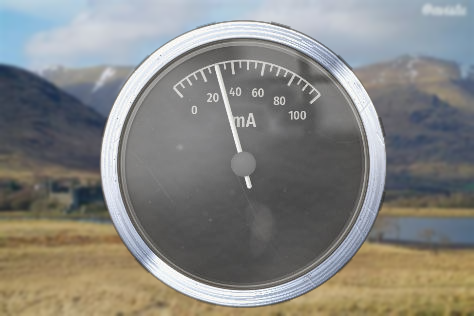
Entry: value=30 unit=mA
